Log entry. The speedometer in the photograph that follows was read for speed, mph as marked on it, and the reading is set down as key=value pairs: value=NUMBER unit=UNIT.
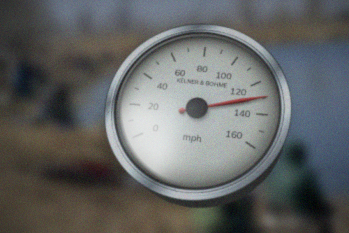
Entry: value=130 unit=mph
